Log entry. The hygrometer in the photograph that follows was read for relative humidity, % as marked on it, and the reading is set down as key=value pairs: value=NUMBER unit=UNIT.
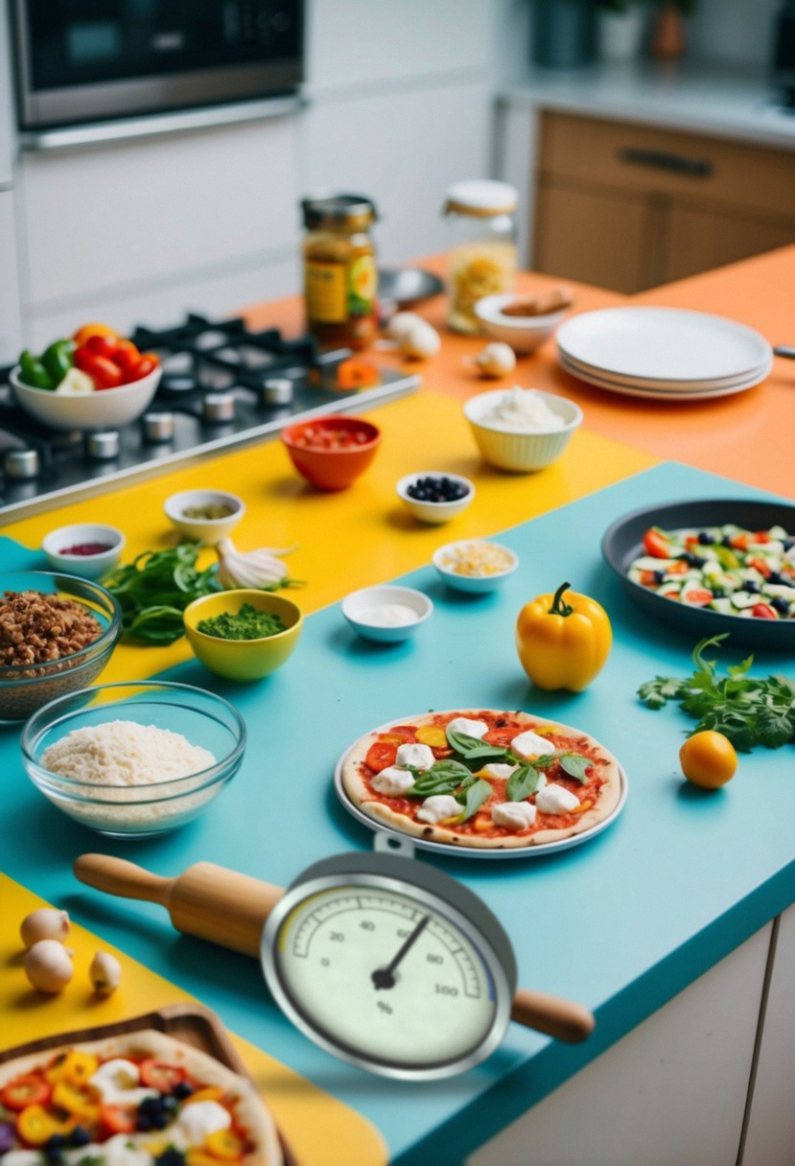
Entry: value=64 unit=%
